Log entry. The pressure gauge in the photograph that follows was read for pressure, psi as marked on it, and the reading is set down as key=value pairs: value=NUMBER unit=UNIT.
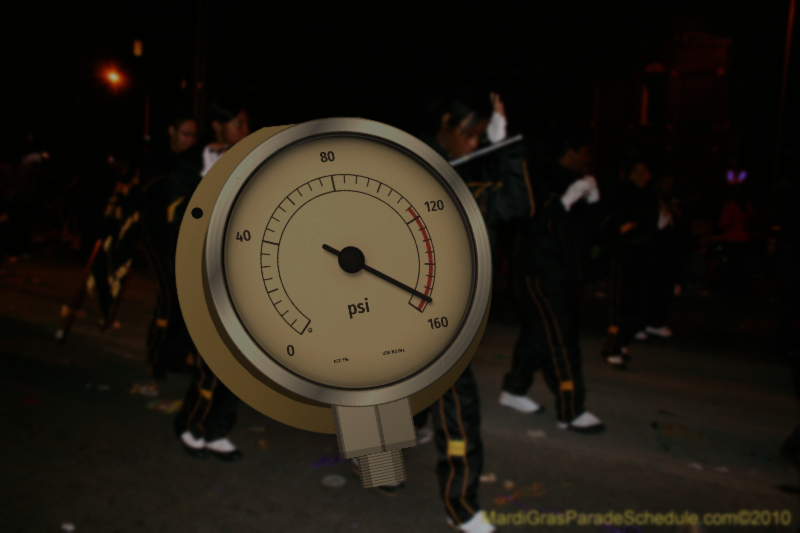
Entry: value=155 unit=psi
